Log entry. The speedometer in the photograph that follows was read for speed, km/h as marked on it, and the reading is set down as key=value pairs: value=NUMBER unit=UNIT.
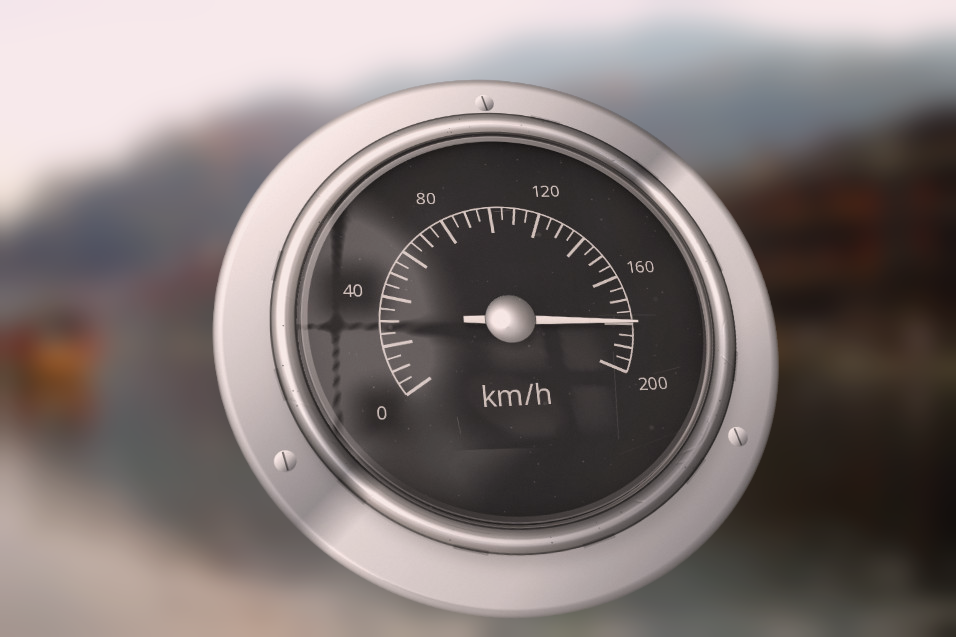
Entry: value=180 unit=km/h
